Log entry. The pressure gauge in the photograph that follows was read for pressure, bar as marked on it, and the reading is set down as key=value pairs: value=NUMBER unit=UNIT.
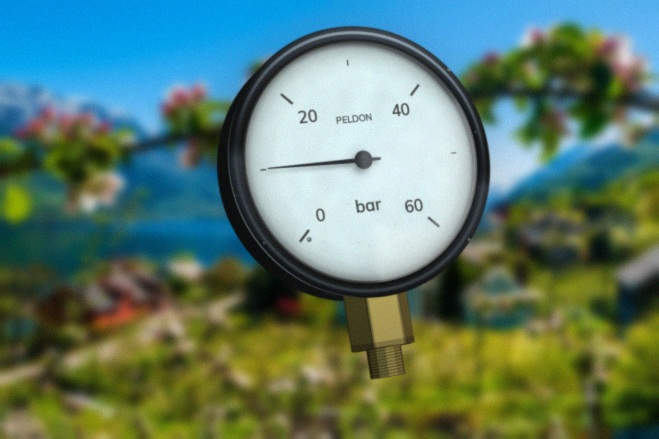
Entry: value=10 unit=bar
